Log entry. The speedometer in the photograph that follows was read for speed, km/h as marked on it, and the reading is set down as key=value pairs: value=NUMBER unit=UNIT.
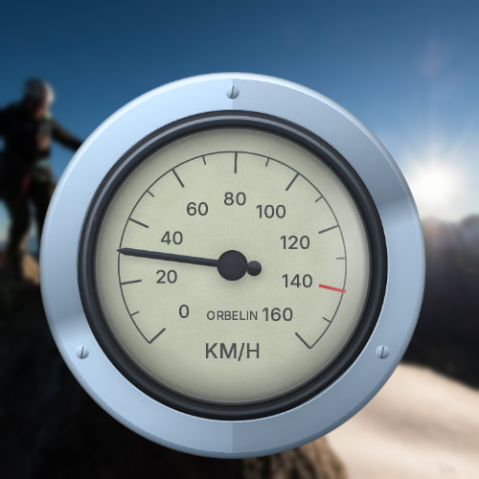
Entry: value=30 unit=km/h
